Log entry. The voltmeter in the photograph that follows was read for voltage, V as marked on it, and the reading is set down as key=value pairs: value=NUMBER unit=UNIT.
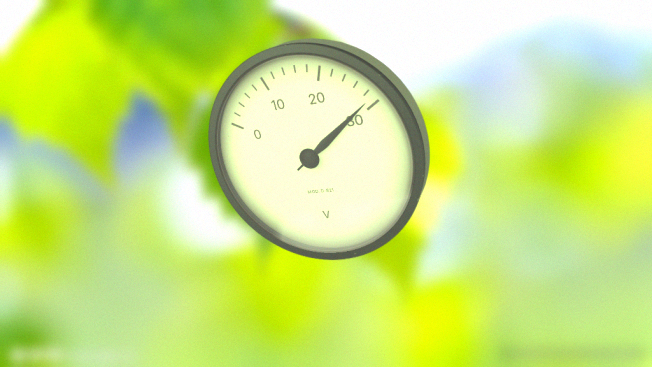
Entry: value=29 unit=V
